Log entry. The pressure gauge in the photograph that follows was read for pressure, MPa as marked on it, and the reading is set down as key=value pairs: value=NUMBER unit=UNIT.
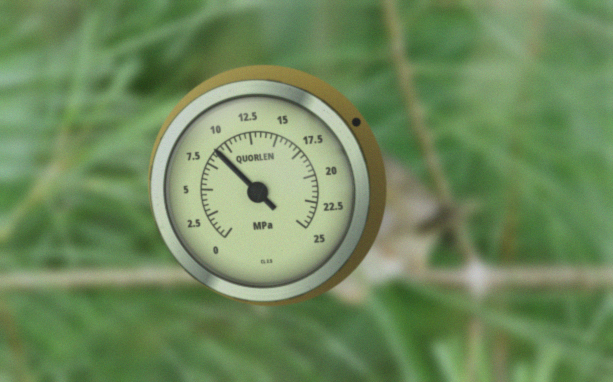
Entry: value=9 unit=MPa
